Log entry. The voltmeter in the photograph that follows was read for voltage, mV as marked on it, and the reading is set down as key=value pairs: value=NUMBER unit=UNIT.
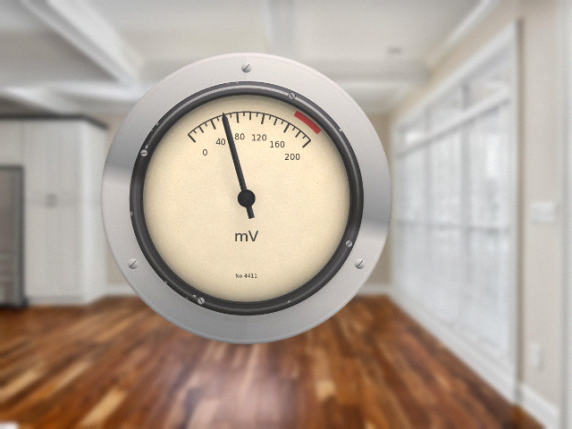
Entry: value=60 unit=mV
